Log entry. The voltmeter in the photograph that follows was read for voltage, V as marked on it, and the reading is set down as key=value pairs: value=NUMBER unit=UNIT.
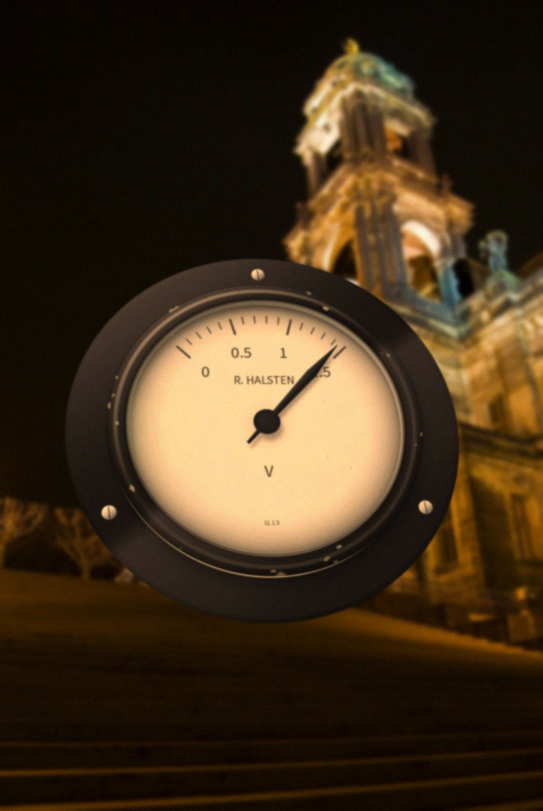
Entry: value=1.45 unit=V
